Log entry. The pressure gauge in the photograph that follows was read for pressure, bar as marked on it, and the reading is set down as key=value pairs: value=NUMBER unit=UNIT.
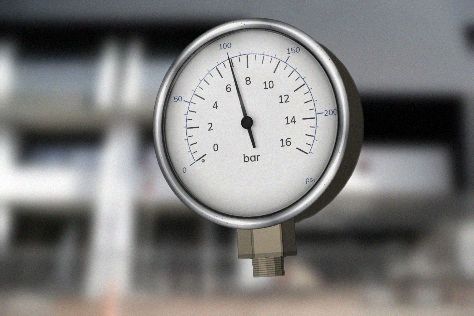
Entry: value=7 unit=bar
